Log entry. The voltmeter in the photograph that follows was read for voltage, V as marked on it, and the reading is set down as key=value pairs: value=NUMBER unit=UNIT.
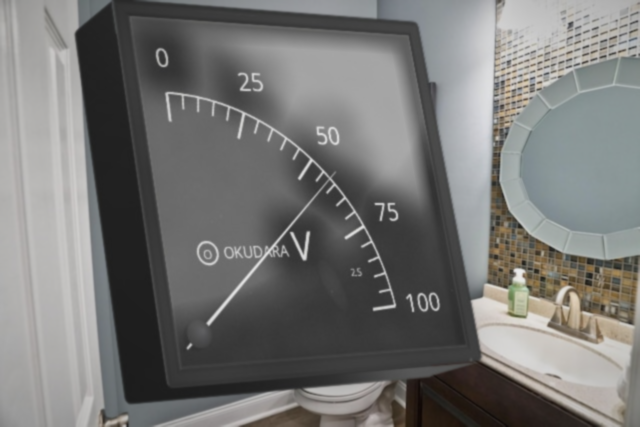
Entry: value=57.5 unit=V
